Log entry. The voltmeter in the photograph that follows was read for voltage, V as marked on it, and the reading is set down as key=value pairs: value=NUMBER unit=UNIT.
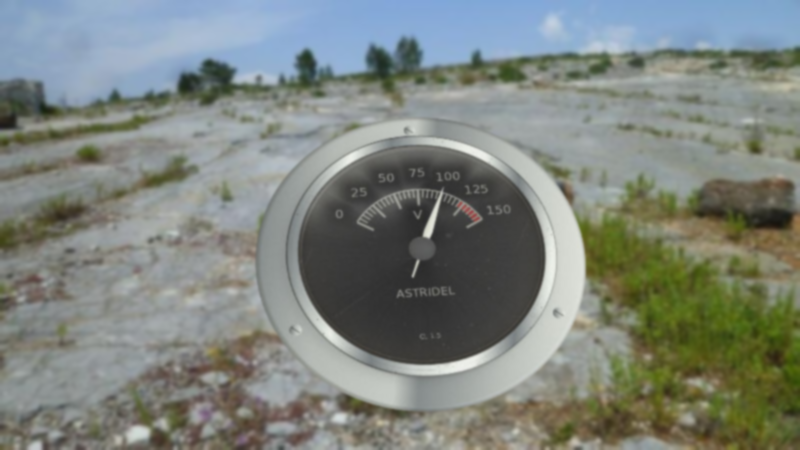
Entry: value=100 unit=V
